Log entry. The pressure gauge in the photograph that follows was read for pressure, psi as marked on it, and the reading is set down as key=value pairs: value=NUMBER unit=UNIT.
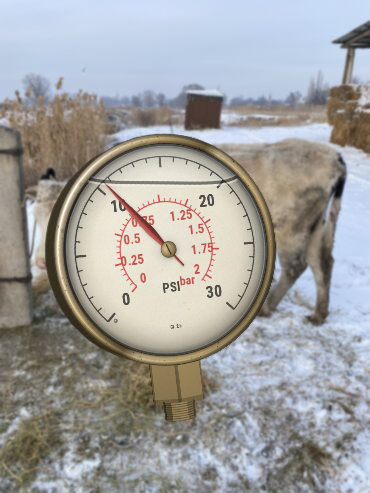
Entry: value=10.5 unit=psi
